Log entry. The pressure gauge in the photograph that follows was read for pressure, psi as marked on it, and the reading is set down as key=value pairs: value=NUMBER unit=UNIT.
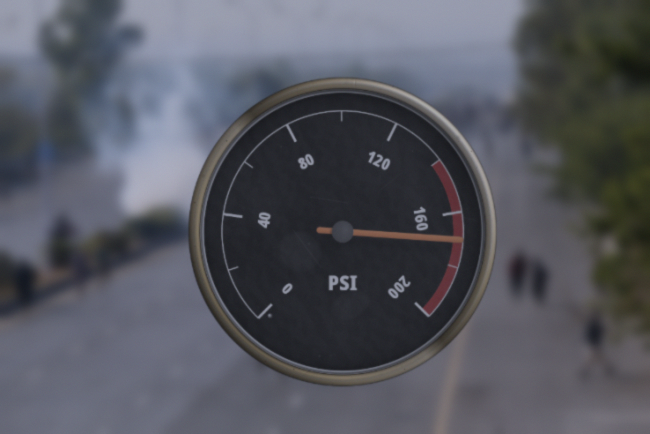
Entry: value=170 unit=psi
